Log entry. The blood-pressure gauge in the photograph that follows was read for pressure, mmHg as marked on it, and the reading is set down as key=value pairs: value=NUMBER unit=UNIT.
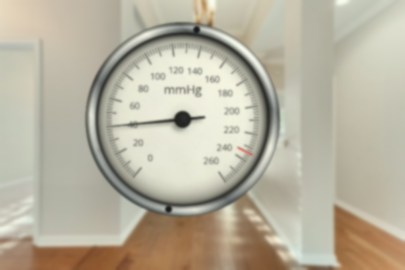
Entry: value=40 unit=mmHg
